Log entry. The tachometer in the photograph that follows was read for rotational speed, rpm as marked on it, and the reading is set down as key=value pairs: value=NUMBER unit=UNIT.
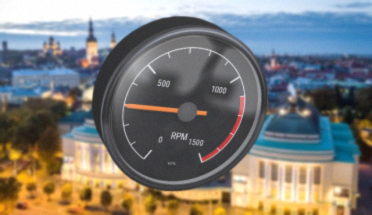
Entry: value=300 unit=rpm
